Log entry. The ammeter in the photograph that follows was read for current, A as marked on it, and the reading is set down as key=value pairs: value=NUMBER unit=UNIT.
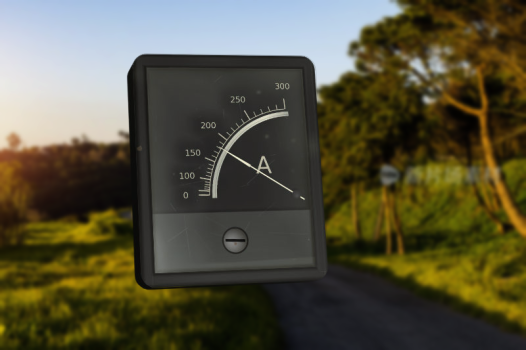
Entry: value=180 unit=A
